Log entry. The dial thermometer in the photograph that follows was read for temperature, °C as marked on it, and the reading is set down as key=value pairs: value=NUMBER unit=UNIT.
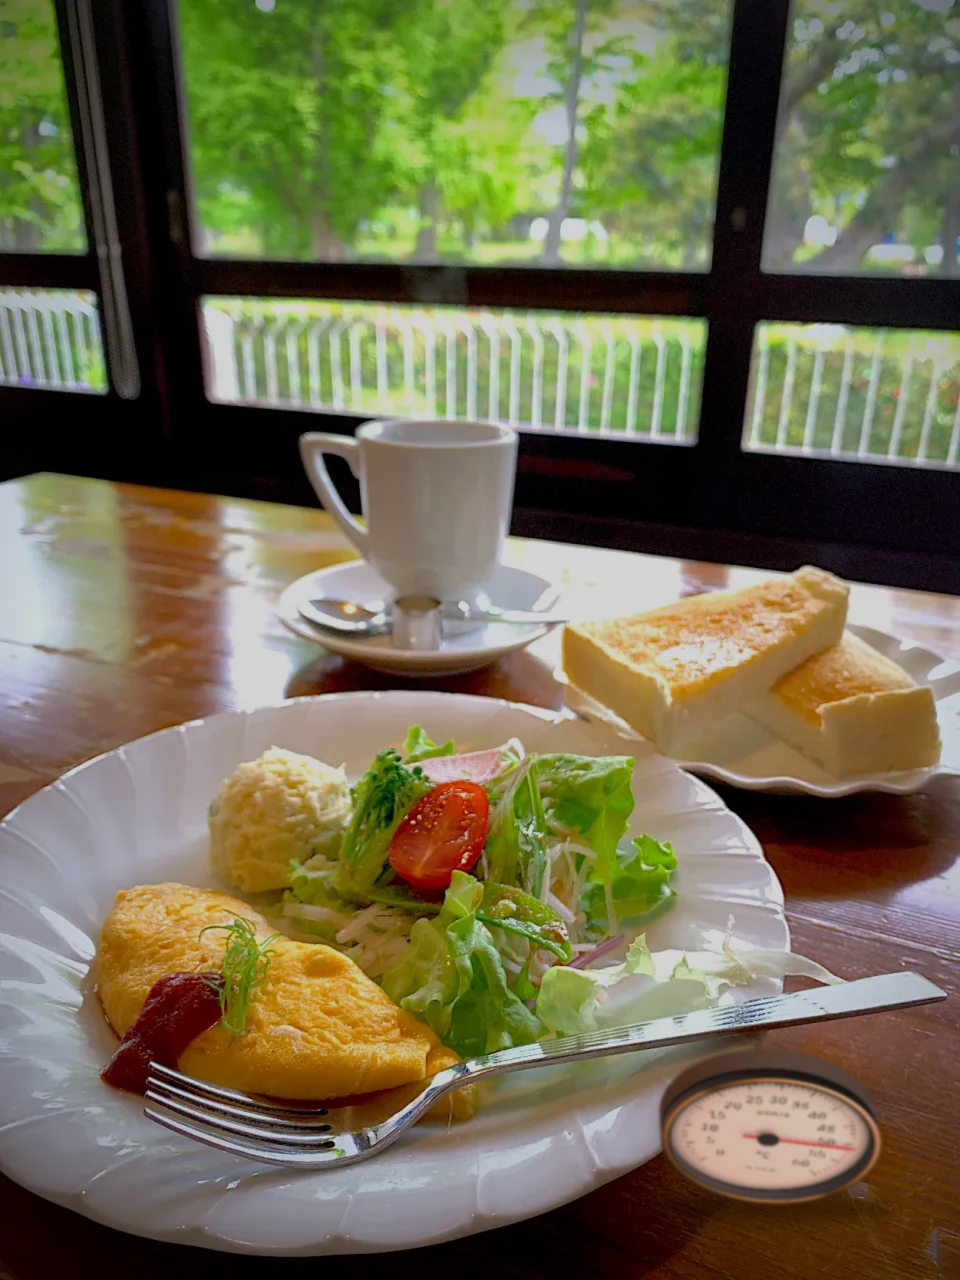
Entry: value=50 unit=°C
